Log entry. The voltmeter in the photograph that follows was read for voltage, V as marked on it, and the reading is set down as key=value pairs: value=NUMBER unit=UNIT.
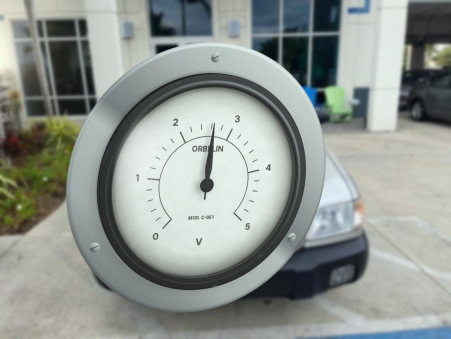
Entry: value=2.6 unit=V
